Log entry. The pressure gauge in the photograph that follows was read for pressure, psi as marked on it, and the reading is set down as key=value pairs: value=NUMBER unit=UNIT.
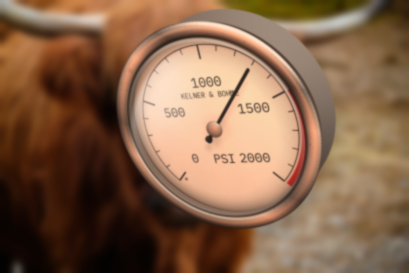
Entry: value=1300 unit=psi
